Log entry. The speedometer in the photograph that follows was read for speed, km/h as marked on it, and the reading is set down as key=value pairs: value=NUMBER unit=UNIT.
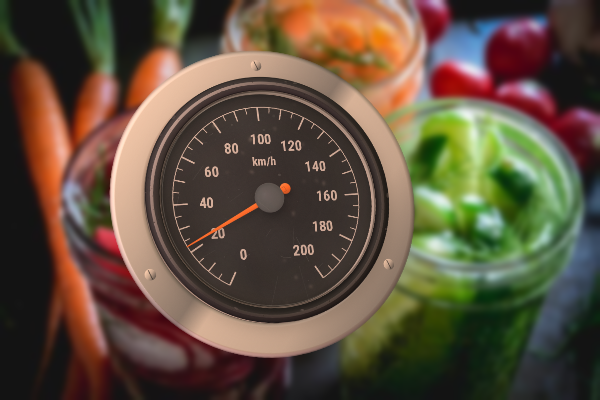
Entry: value=22.5 unit=km/h
